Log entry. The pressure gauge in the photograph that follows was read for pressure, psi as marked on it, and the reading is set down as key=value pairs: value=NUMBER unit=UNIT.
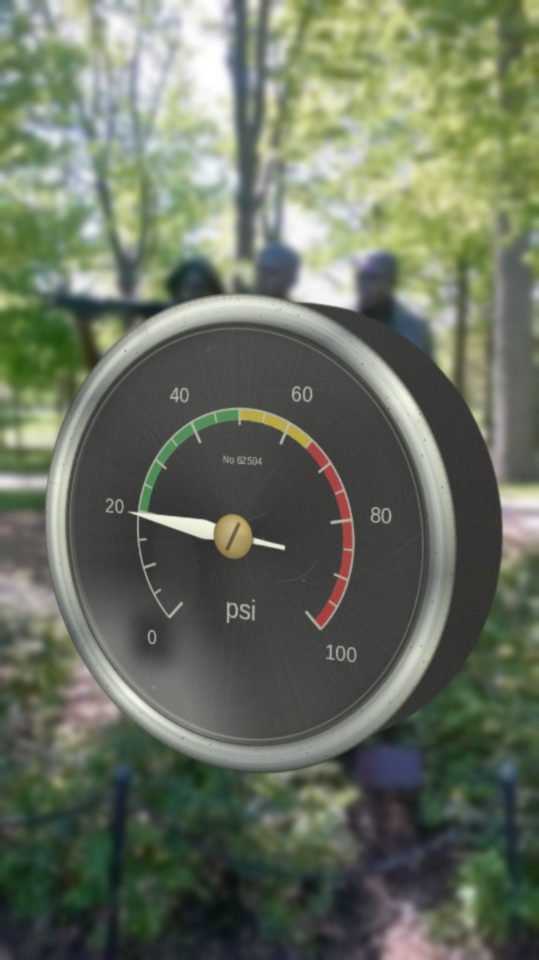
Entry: value=20 unit=psi
